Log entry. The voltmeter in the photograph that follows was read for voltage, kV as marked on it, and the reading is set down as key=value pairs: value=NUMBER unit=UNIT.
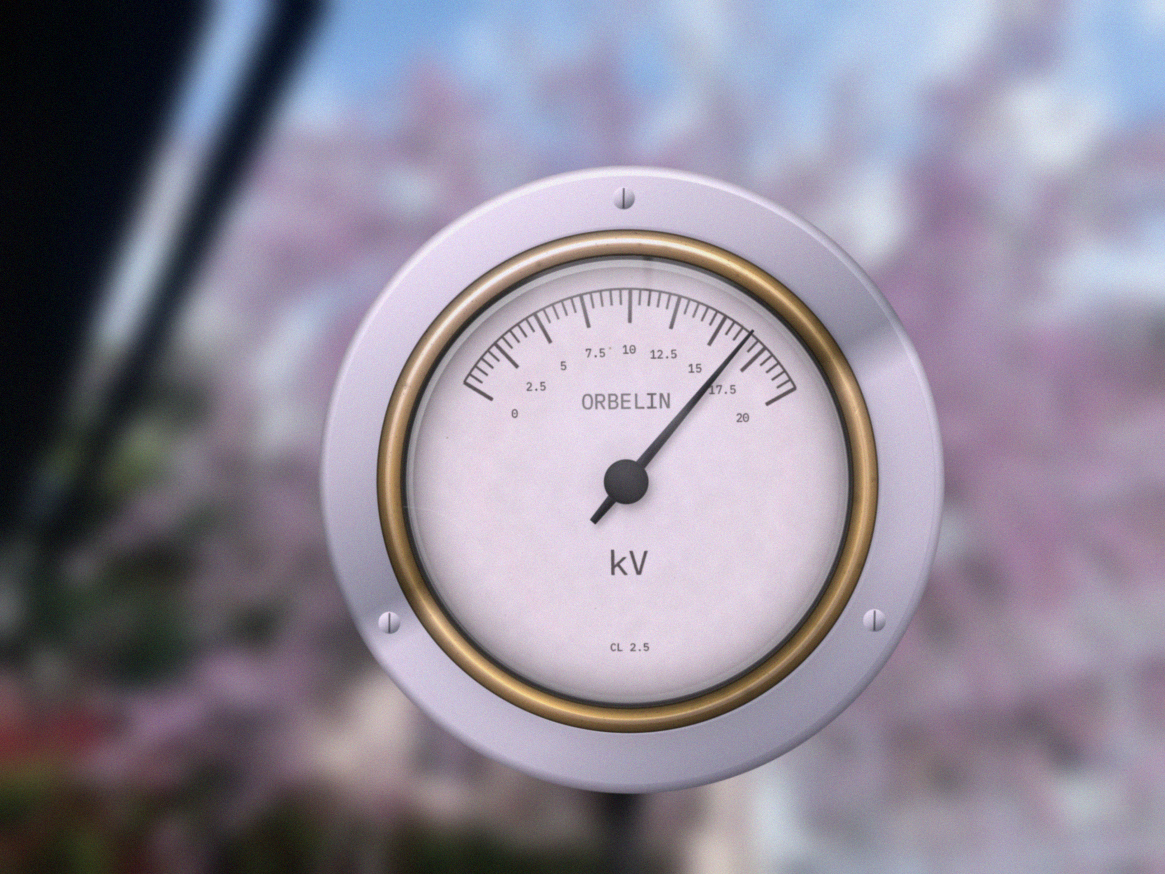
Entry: value=16.5 unit=kV
